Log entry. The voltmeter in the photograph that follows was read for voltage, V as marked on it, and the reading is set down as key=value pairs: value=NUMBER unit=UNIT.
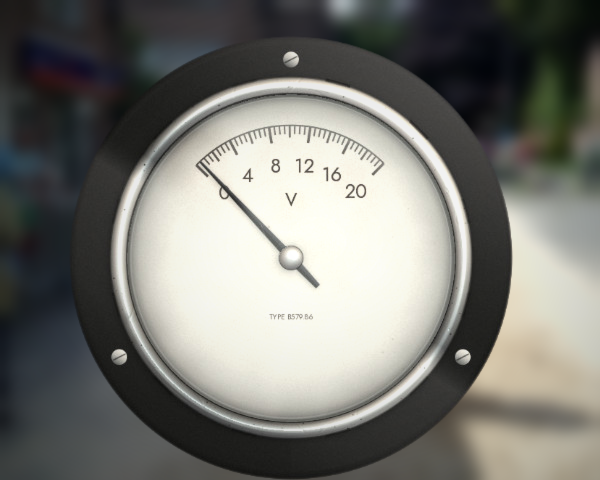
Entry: value=0.5 unit=V
